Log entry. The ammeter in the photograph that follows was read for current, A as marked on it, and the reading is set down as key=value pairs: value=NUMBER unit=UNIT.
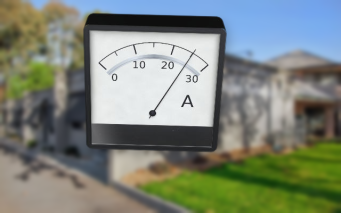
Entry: value=25 unit=A
